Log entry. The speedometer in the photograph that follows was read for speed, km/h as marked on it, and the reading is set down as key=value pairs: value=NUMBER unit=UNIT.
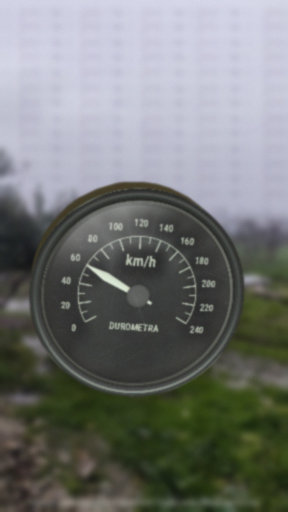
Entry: value=60 unit=km/h
